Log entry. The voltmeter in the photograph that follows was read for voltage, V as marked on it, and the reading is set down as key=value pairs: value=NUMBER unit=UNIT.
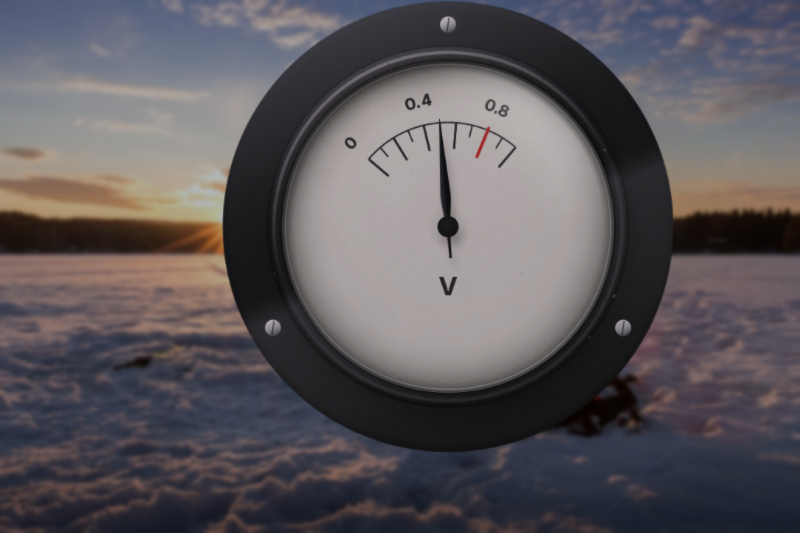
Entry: value=0.5 unit=V
